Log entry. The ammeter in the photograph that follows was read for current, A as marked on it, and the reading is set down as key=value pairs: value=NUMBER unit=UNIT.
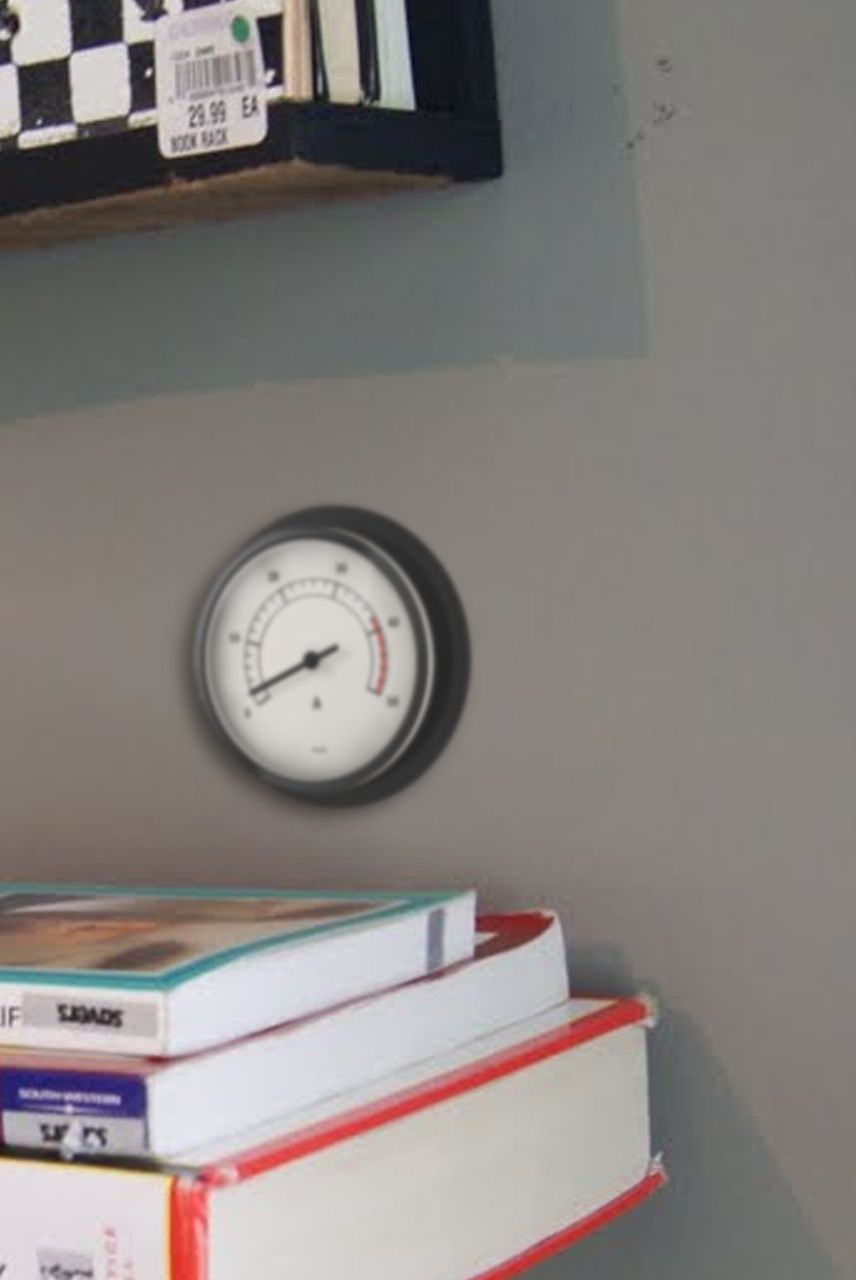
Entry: value=2 unit=A
